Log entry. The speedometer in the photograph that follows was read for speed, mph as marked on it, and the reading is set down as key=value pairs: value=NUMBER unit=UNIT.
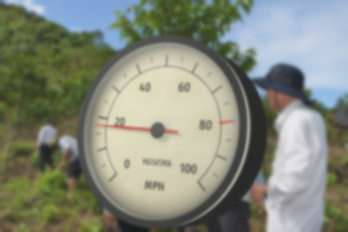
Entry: value=17.5 unit=mph
